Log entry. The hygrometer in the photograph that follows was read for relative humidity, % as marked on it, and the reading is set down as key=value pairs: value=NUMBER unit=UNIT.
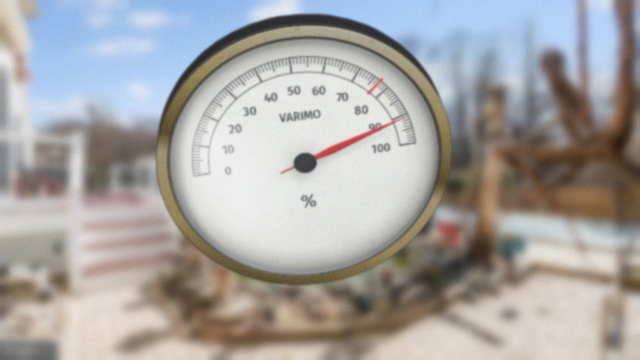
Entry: value=90 unit=%
